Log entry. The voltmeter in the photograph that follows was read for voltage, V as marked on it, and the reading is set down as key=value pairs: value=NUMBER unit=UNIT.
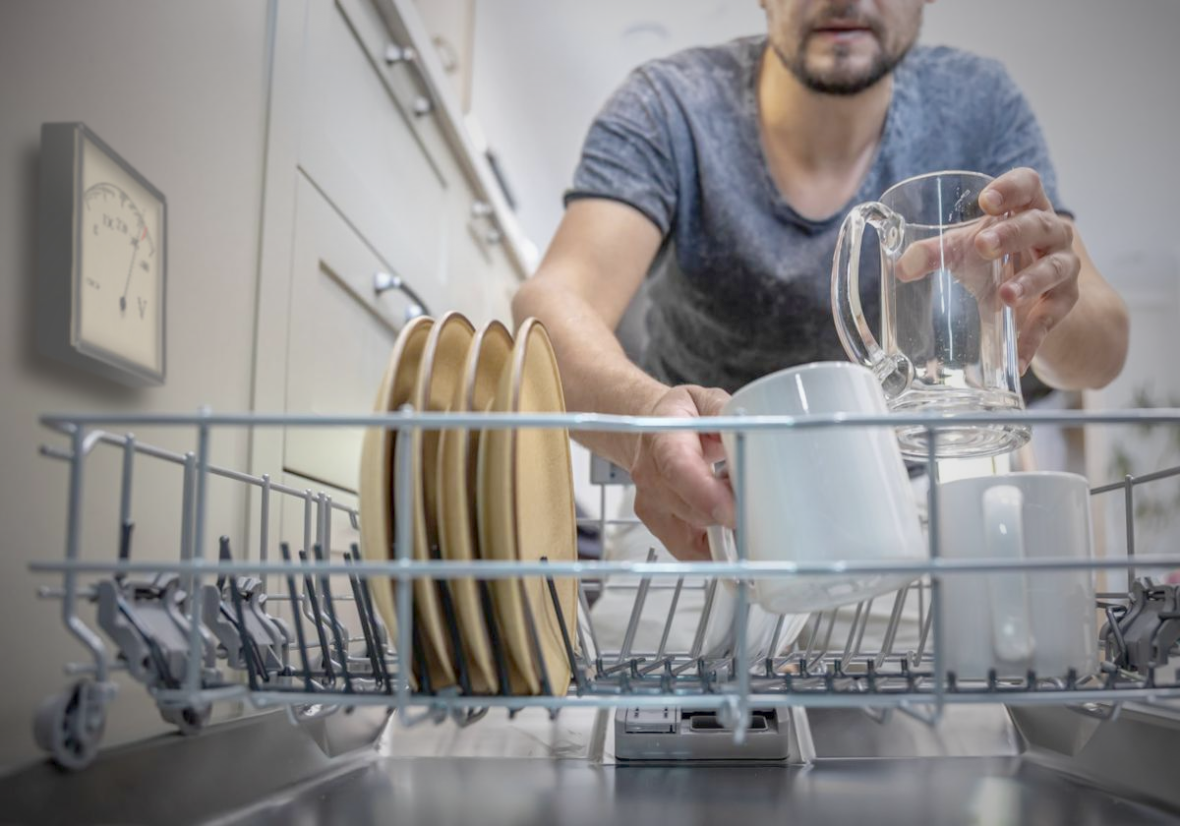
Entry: value=300 unit=V
